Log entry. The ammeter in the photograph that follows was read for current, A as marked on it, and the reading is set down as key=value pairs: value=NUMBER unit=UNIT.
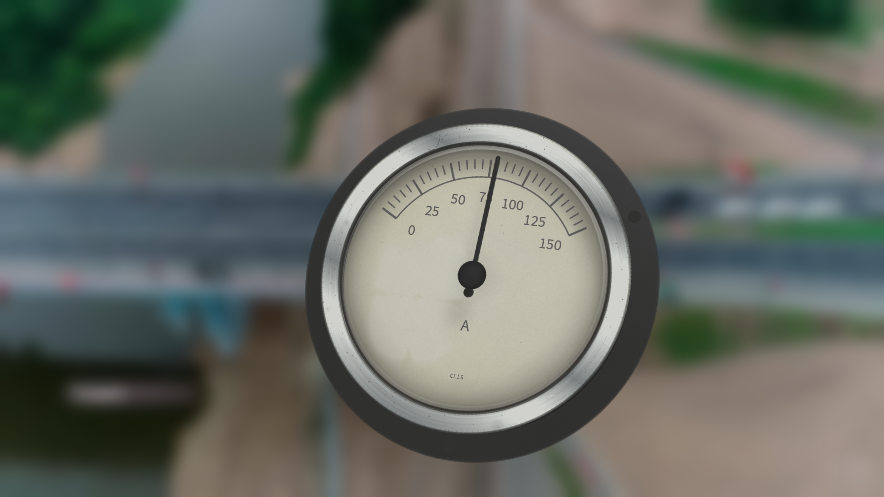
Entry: value=80 unit=A
